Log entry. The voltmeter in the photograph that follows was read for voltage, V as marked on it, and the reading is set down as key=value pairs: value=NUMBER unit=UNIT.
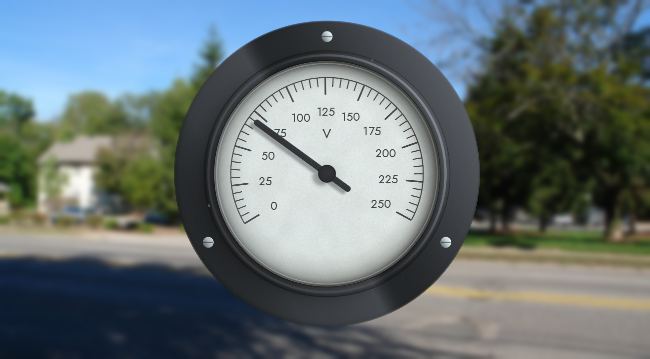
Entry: value=70 unit=V
